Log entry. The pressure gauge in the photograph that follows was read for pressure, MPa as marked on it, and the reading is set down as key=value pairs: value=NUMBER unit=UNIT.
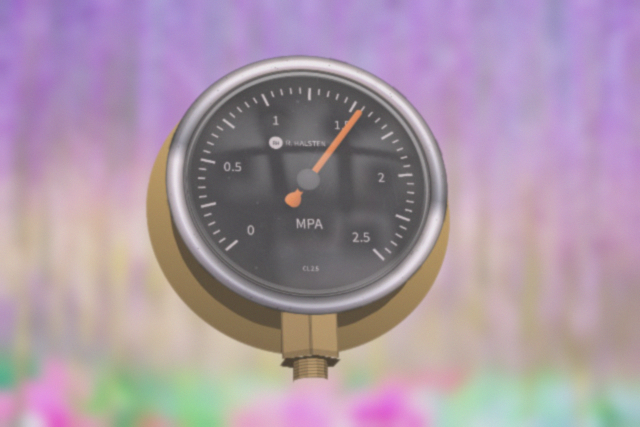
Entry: value=1.55 unit=MPa
